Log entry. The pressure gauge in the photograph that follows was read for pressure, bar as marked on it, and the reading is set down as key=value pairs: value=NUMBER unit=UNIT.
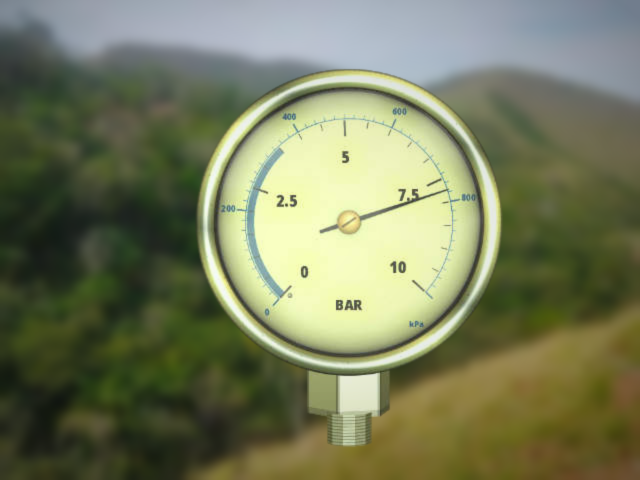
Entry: value=7.75 unit=bar
